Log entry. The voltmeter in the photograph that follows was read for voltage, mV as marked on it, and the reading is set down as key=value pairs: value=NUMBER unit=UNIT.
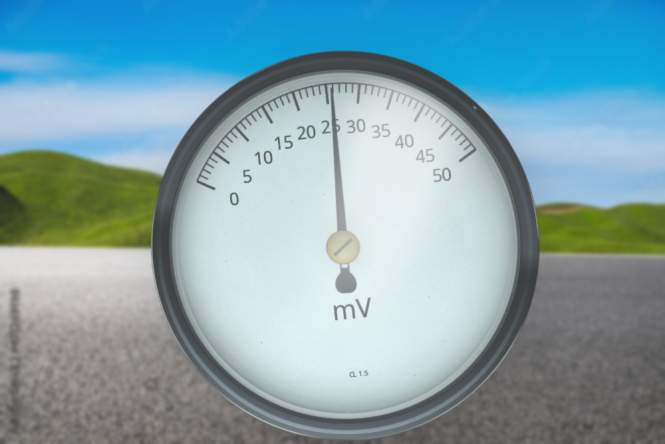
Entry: value=26 unit=mV
